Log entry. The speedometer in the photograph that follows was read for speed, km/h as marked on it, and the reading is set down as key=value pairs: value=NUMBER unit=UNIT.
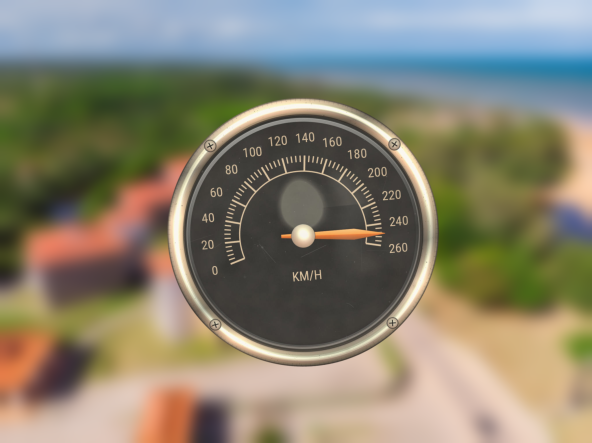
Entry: value=248 unit=km/h
